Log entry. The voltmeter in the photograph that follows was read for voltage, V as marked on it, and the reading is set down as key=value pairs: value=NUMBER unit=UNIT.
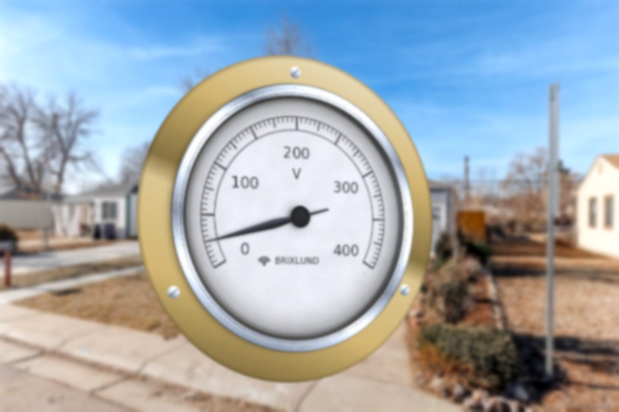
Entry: value=25 unit=V
